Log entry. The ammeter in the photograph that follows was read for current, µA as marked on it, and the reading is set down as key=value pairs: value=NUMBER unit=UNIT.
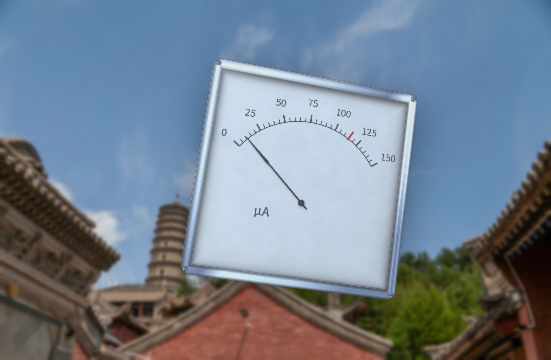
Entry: value=10 unit=µA
